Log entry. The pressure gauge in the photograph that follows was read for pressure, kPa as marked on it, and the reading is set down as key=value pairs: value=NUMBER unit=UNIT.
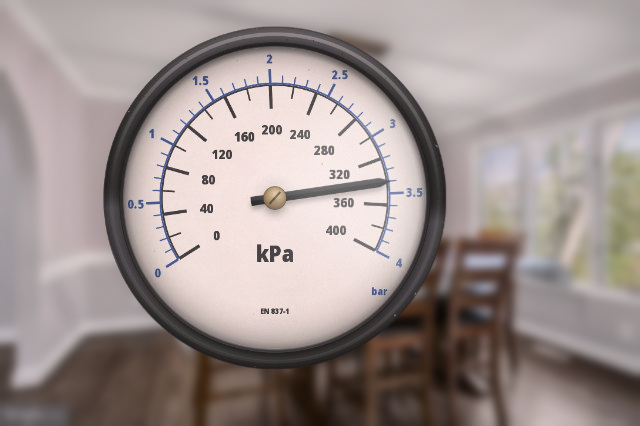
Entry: value=340 unit=kPa
